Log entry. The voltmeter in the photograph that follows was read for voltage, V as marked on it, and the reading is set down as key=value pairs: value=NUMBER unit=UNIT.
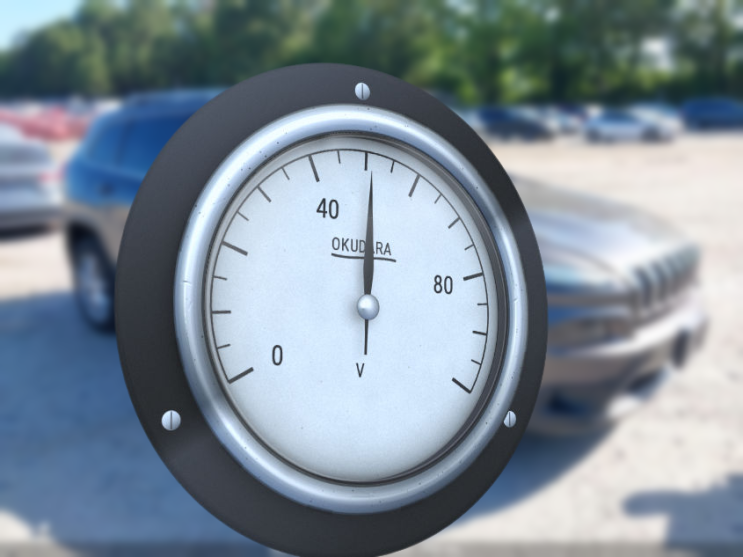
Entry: value=50 unit=V
